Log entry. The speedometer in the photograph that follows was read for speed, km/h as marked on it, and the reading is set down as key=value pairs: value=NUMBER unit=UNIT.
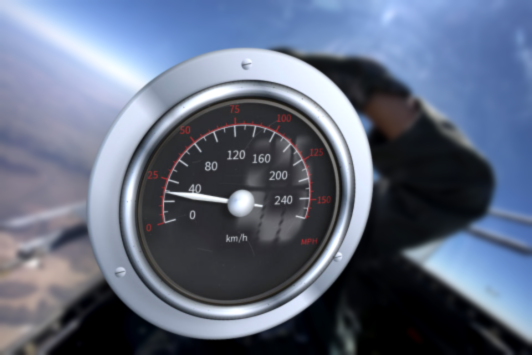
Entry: value=30 unit=km/h
